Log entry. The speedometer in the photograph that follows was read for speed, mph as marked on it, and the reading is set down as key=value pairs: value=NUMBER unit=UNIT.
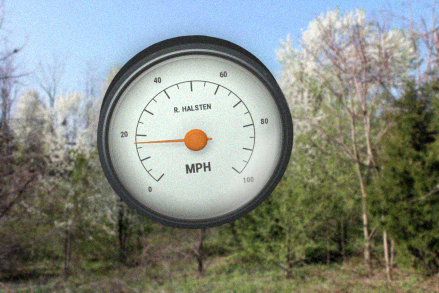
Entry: value=17.5 unit=mph
